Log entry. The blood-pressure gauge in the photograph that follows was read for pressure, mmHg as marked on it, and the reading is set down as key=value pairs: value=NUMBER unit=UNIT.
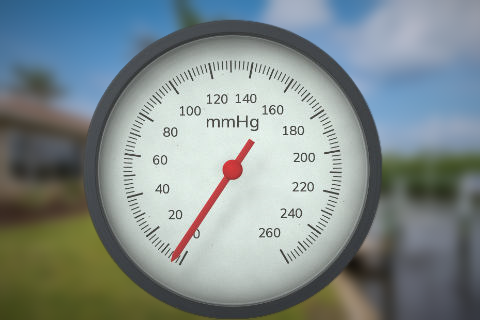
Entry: value=4 unit=mmHg
